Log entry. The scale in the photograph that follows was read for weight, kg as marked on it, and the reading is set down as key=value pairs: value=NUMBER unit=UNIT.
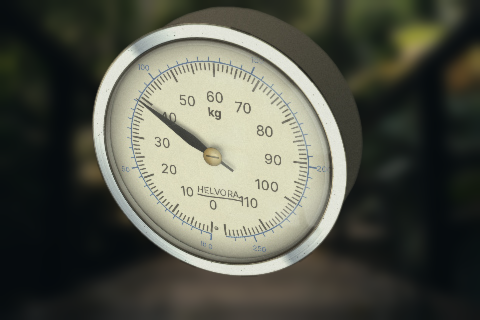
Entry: value=40 unit=kg
